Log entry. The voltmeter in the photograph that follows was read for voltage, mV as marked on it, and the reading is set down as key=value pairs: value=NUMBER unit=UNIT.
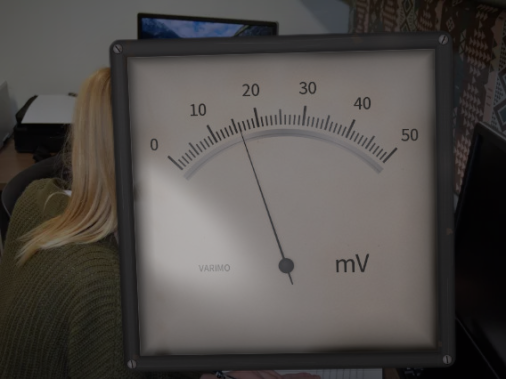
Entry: value=16 unit=mV
